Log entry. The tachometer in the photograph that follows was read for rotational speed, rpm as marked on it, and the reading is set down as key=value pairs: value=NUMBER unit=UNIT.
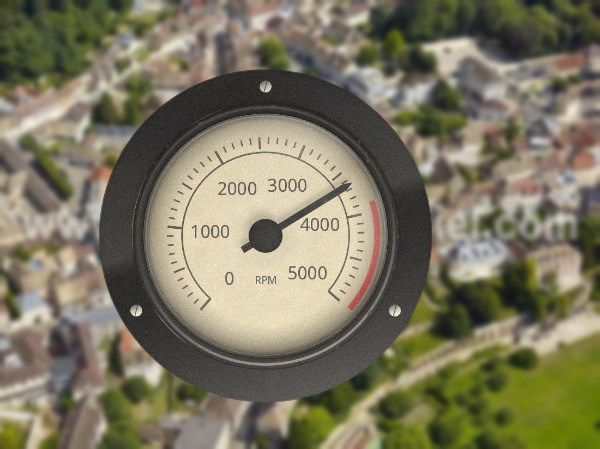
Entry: value=3650 unit=rpm
